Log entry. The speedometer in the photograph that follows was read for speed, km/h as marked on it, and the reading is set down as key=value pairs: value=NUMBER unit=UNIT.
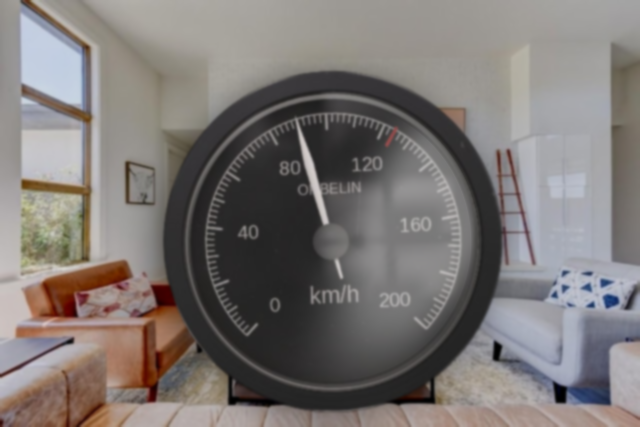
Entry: value=90 unit=km/h
